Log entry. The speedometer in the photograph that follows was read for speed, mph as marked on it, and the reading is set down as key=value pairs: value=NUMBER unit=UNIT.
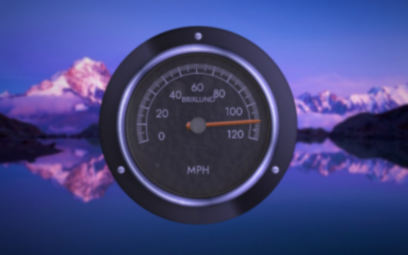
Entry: value=110 unit=mph
